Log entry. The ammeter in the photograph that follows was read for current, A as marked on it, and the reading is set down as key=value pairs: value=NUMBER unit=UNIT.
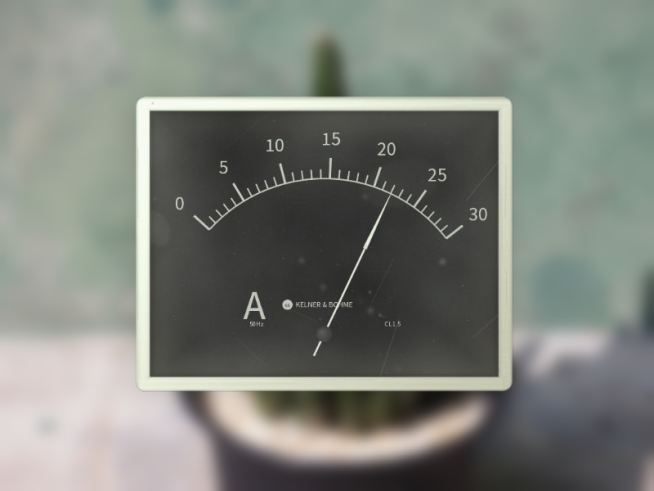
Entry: value=22 unit=A
